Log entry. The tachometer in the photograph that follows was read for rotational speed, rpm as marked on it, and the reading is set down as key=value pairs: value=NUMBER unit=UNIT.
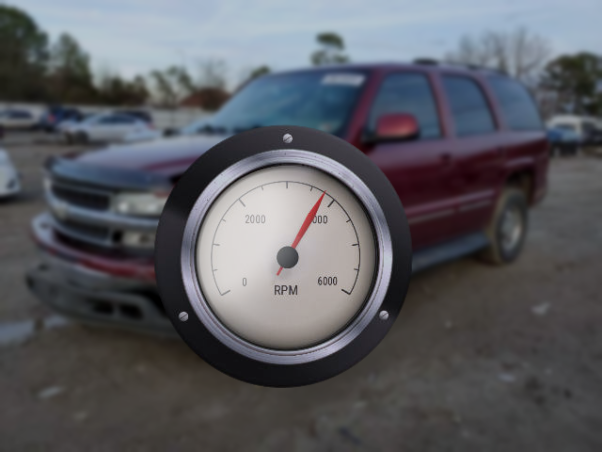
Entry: value=3750 unit=rpm
